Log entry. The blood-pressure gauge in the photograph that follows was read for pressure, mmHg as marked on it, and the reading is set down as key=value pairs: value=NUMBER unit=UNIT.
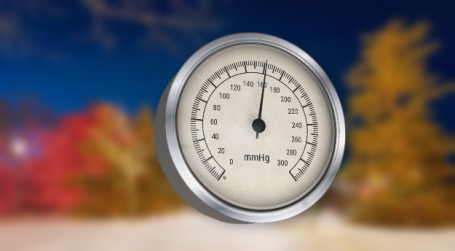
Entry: value=160 unit=mmHg
